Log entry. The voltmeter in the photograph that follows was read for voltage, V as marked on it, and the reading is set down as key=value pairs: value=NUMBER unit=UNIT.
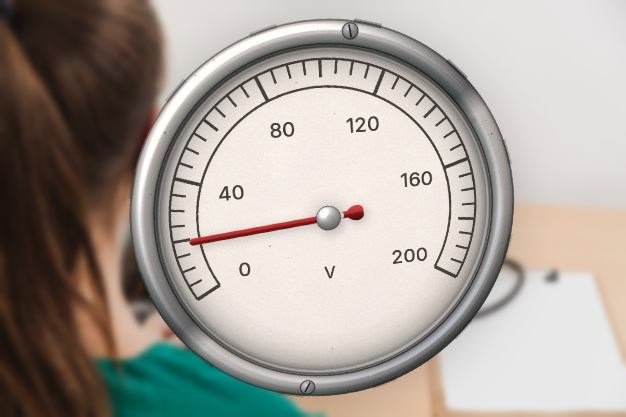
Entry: value=20 unit=V
